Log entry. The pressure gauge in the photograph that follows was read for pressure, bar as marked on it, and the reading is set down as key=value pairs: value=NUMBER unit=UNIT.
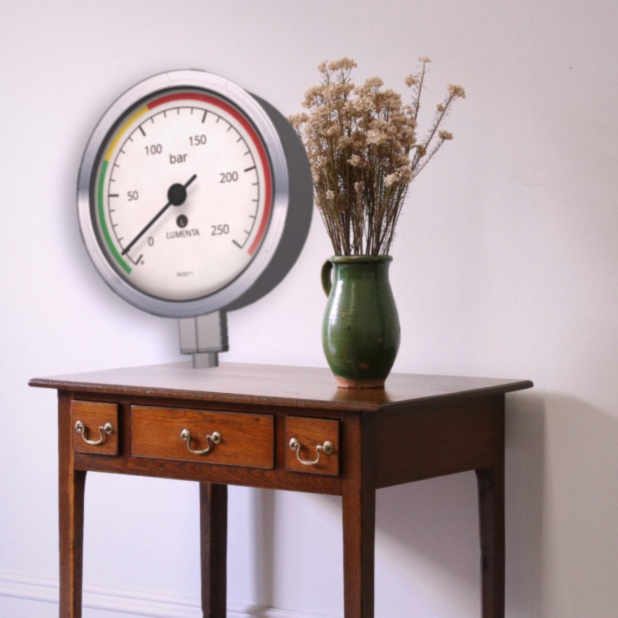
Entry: value=10 unit=bar
